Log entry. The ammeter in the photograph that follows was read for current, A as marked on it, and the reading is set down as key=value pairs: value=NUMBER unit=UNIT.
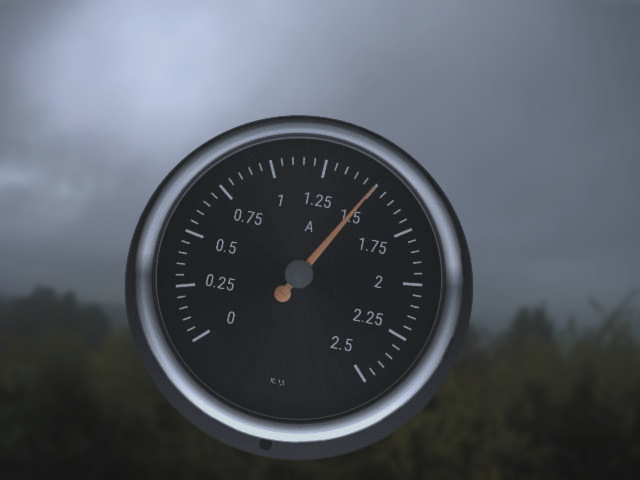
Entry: value=1.5 unit=A
